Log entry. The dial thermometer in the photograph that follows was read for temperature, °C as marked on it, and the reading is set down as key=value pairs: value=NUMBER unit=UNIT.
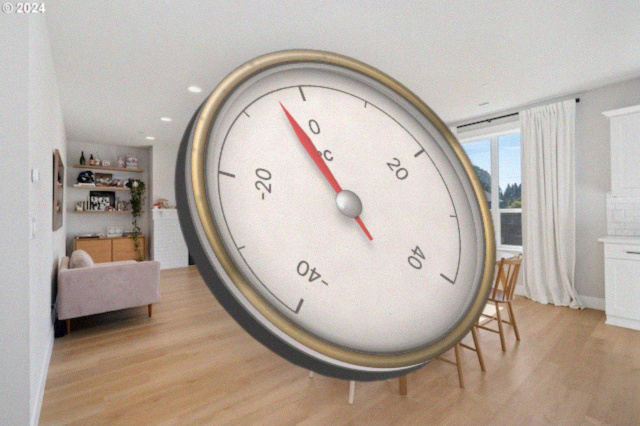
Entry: value=-5 unit=°C
